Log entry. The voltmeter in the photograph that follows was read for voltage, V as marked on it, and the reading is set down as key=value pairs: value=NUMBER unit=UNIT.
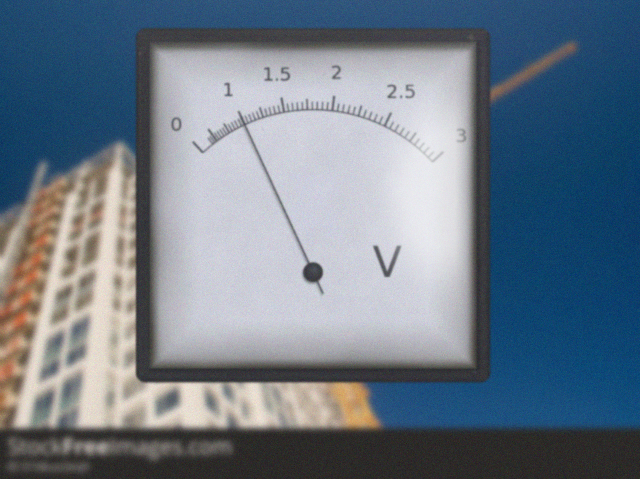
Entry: value=1 unit=V
